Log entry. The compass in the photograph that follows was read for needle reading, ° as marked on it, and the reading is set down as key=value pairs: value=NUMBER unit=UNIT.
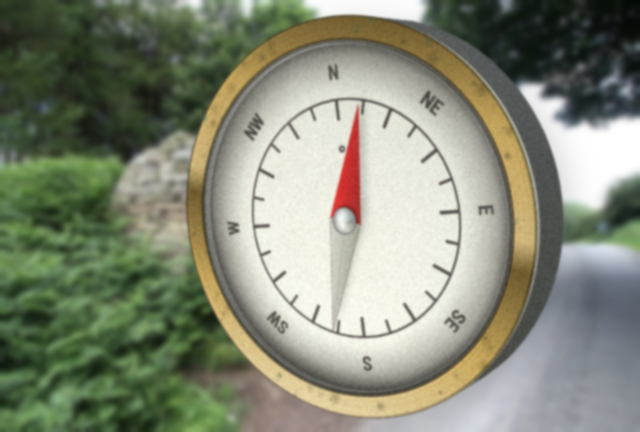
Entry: value=15 unit=°
